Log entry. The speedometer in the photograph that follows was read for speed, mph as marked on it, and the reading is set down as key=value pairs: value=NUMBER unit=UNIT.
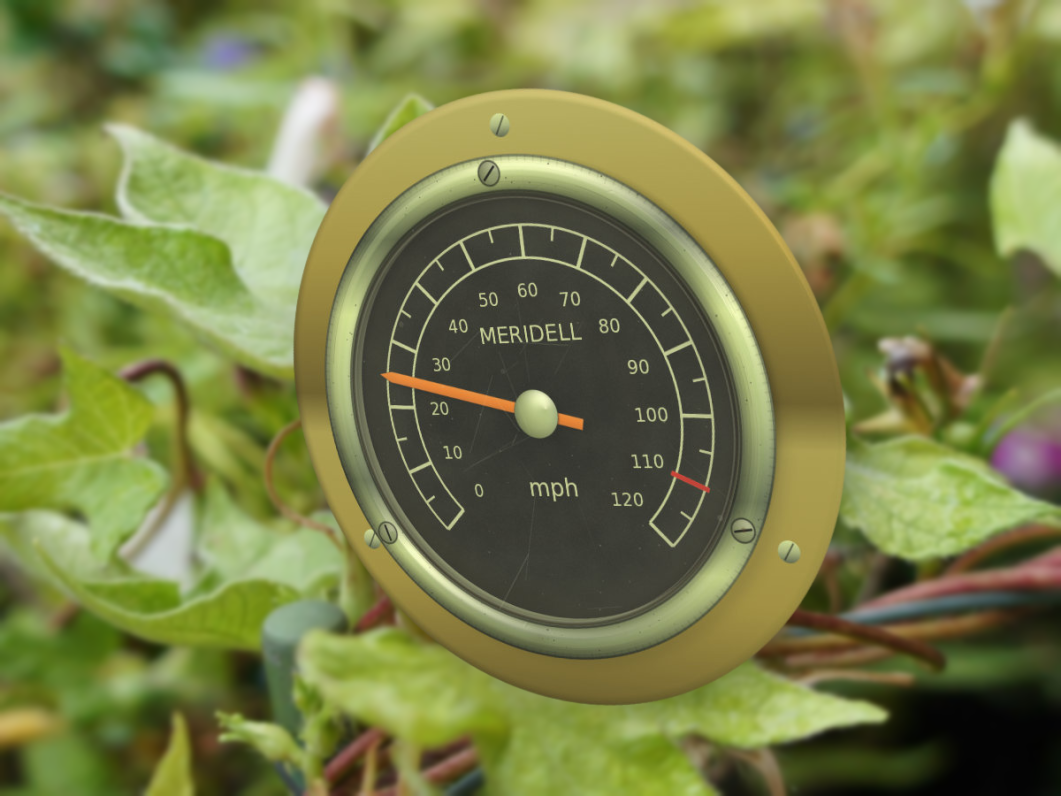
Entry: value=25 unit=mph
